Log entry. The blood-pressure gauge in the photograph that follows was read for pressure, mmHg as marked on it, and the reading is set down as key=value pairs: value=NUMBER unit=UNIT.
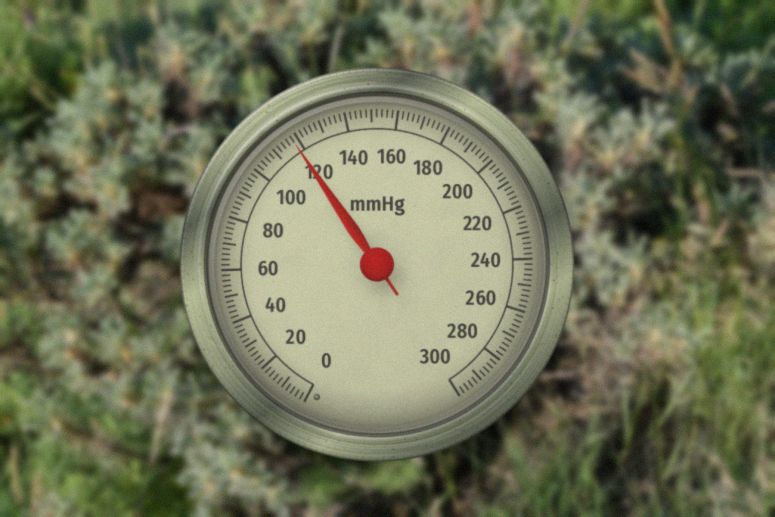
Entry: value=118 unit=mmHg
